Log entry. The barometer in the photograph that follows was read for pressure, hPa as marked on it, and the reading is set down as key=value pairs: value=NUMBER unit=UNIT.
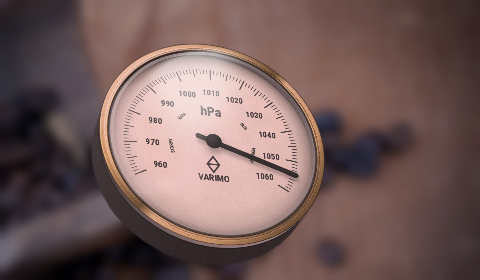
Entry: value=1055 unit=hPa
